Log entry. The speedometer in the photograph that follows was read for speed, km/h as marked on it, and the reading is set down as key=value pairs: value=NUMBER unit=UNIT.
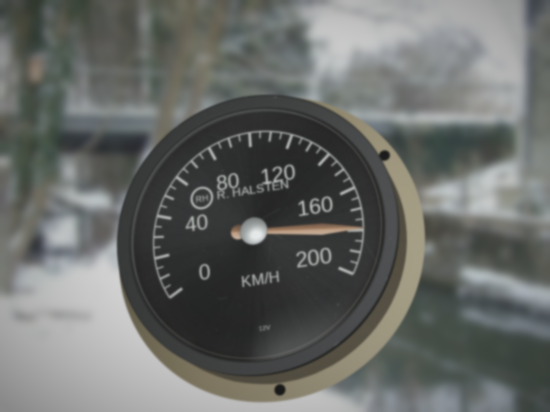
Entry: value=180 unit=km/h
